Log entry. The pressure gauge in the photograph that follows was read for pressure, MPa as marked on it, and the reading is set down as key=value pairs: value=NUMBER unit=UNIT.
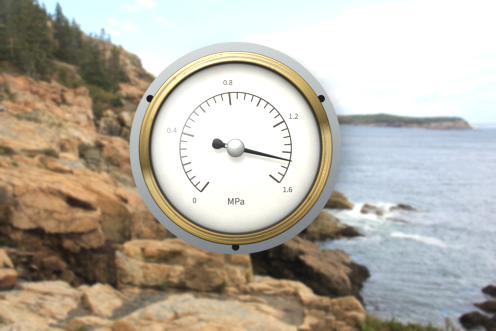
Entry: value=1.45 unit=MPa
